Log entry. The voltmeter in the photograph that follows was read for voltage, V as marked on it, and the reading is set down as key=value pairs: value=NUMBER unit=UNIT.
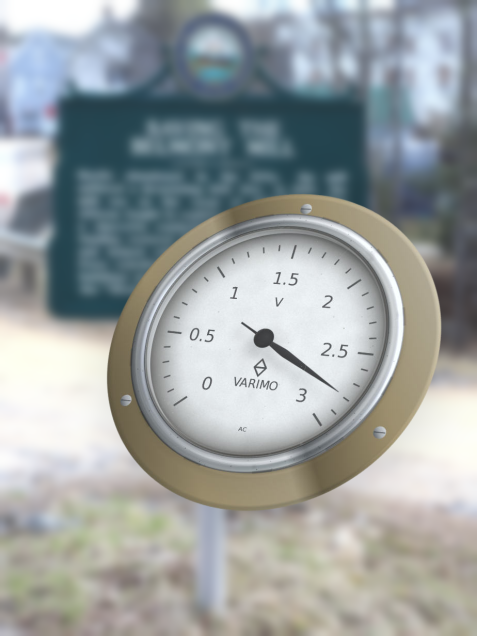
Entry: value=2.8 unit=V
